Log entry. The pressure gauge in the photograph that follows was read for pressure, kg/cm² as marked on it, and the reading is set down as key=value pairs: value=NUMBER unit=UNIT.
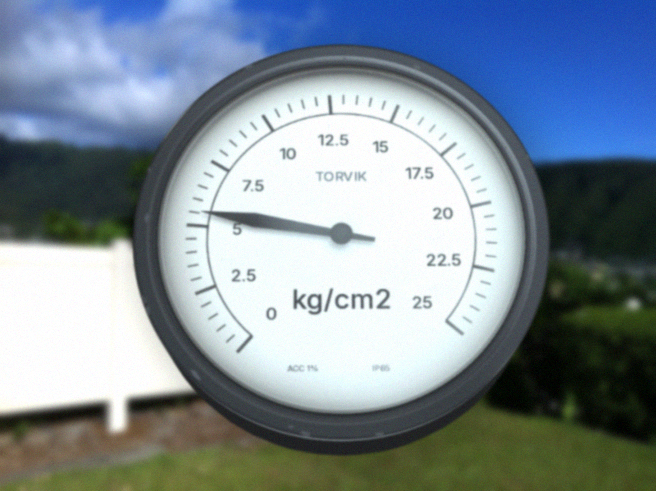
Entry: value=5.5 unit=kg/cm²
